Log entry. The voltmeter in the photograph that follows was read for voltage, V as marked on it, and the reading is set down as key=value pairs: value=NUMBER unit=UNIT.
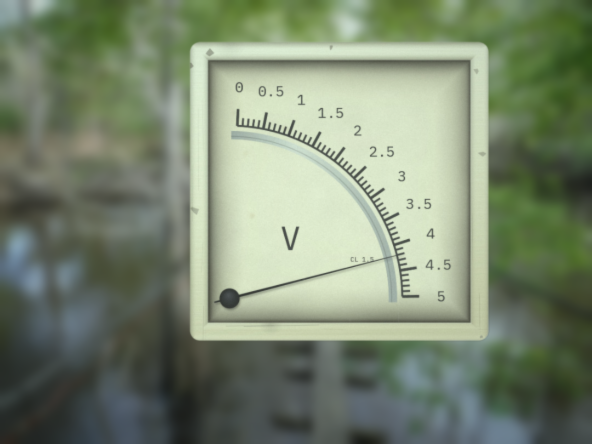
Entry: value=4.2 unit=V
